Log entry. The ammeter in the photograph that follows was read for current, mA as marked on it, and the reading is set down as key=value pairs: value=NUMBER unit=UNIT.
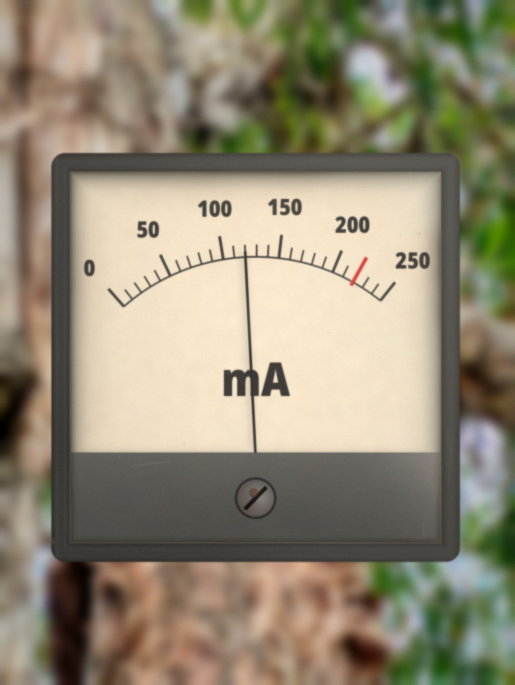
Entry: value=120 unit=mA
